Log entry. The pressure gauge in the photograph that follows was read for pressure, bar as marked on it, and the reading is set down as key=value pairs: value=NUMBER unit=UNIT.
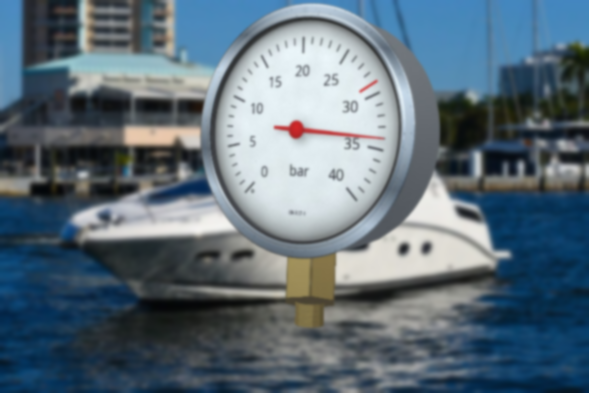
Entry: value=34 unit=bar
